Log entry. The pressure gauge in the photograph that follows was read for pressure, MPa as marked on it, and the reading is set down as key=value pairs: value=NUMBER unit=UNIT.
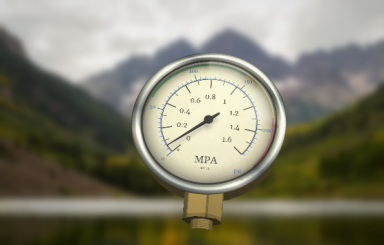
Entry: value=0.05 unit=MPa
